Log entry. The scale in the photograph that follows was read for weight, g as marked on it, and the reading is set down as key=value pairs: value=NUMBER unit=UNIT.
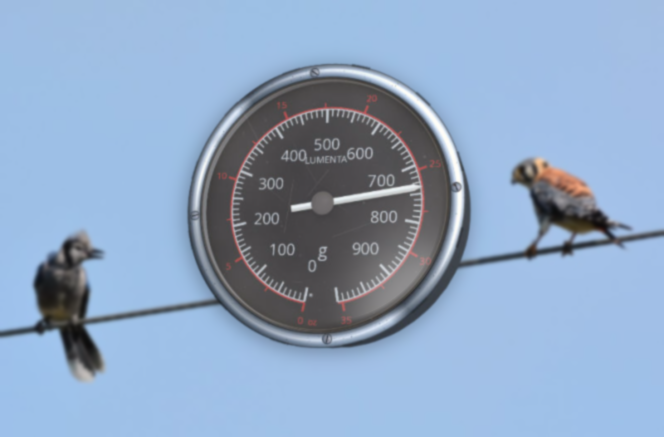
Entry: value=740 unit=g
